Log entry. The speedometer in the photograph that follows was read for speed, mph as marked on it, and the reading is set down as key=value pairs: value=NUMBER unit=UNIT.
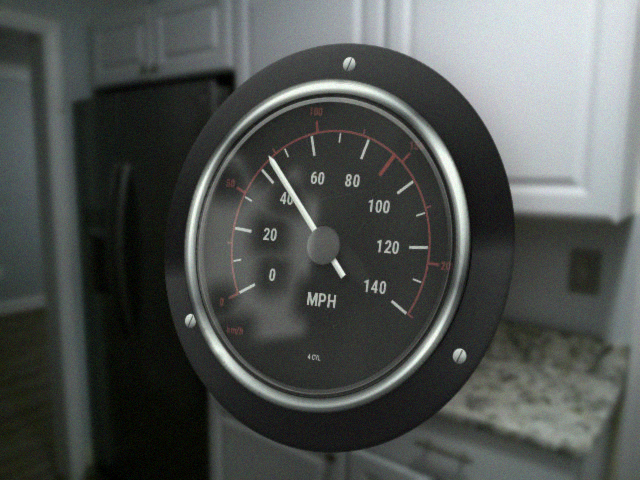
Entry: value=45 unit=mph
